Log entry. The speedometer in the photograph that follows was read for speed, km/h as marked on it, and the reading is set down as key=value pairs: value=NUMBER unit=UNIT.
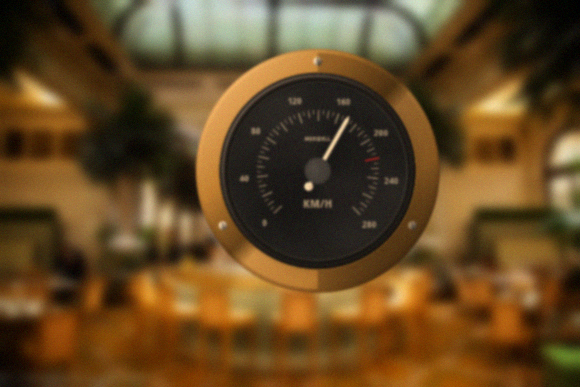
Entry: value=170 unit=km/h
